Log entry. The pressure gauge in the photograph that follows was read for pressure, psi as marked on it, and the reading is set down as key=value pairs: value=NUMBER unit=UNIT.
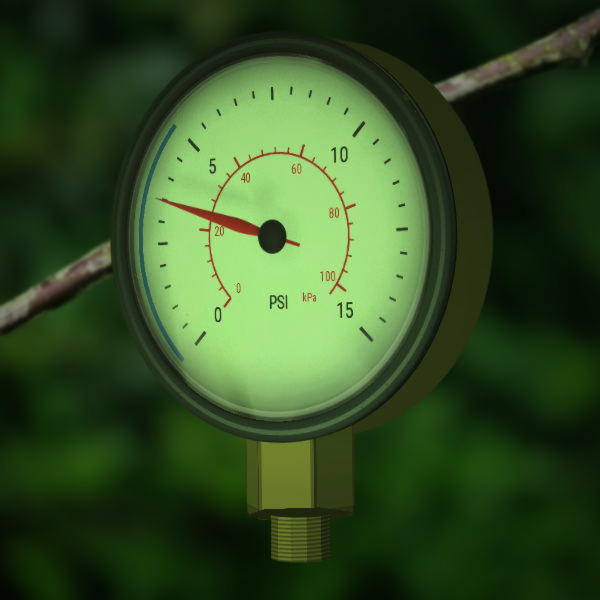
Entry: value=3.5 unit=psi
